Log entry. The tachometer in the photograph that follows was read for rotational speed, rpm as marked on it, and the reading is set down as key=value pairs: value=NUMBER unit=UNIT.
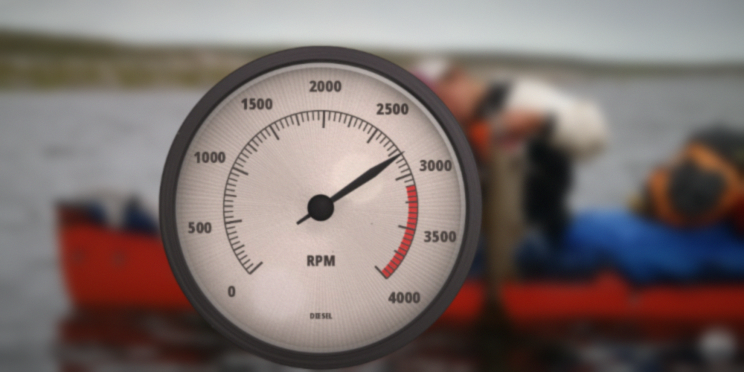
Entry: value=2800 unit=rpm
